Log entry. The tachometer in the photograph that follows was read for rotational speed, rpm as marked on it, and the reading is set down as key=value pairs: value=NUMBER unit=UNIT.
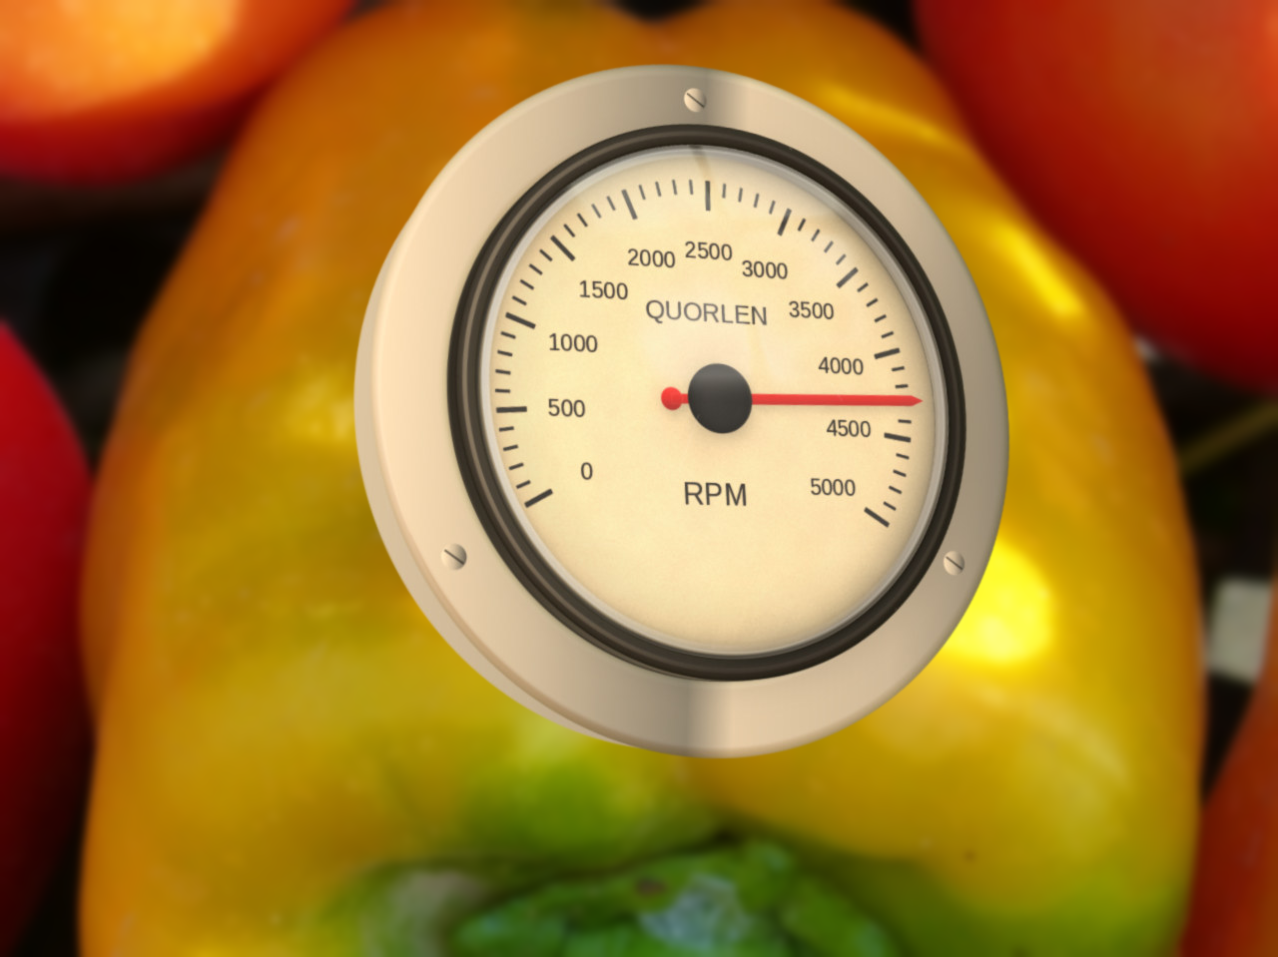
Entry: value=4300 unit=rpm
